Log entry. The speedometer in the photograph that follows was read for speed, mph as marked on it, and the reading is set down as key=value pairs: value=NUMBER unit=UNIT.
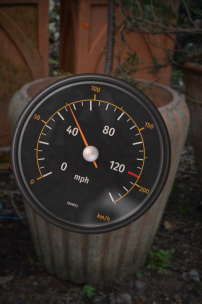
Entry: value=47.5 unit=mph
